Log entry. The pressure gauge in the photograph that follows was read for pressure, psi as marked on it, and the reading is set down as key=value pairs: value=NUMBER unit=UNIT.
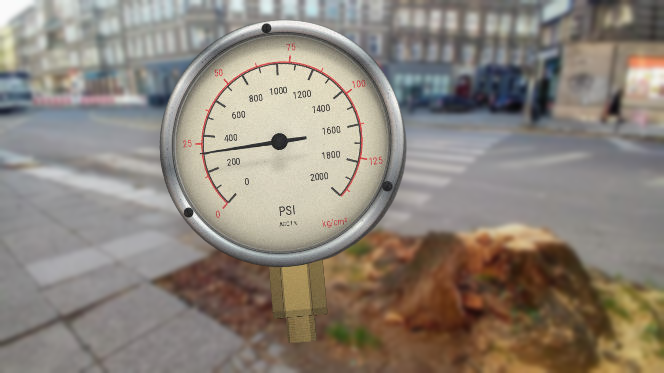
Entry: value=300 unit=psi
